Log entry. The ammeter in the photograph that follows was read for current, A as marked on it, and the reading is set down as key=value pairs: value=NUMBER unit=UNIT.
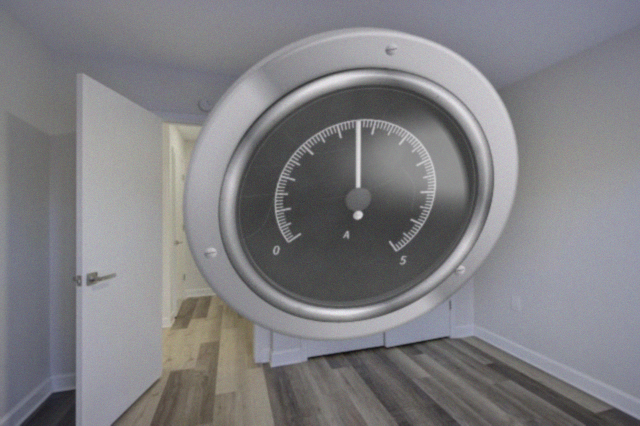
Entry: value=2.25 unit=A
